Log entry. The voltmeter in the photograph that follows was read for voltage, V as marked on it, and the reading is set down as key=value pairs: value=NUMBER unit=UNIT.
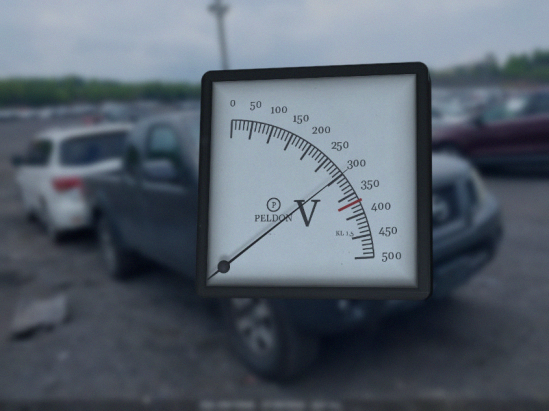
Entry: value=300 unit=V
